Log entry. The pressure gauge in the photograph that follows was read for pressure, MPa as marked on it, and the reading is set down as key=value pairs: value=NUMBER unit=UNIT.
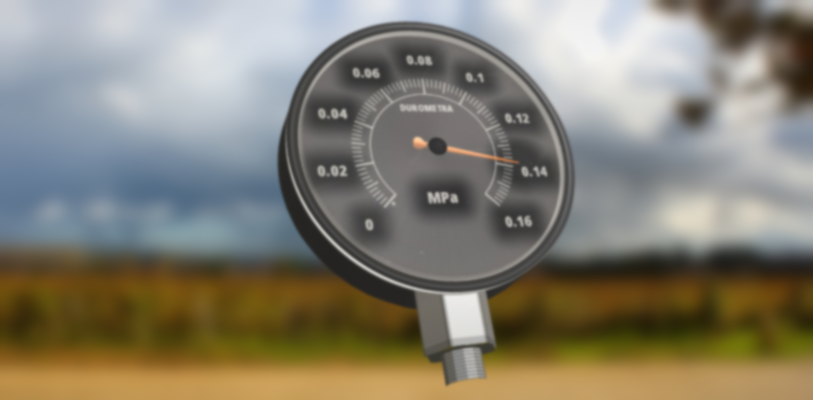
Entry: value=0.14 unit=MPa
